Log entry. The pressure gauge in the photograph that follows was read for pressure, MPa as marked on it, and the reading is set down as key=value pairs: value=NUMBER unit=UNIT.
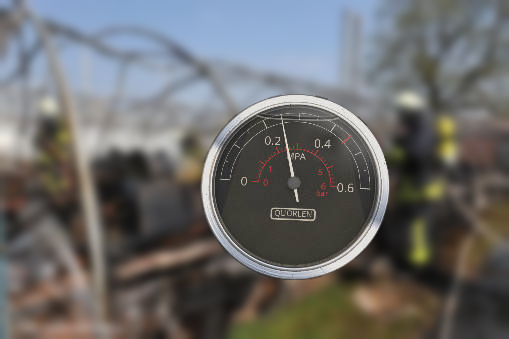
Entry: value=0.25 unit=MPa
